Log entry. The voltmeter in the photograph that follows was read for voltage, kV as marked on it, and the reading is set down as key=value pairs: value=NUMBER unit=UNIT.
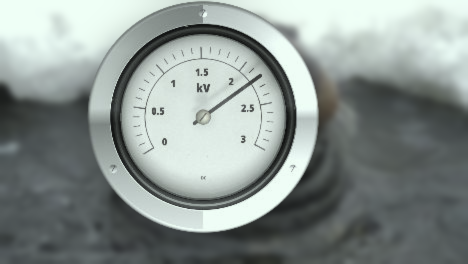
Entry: value=2.2 unit=kV
